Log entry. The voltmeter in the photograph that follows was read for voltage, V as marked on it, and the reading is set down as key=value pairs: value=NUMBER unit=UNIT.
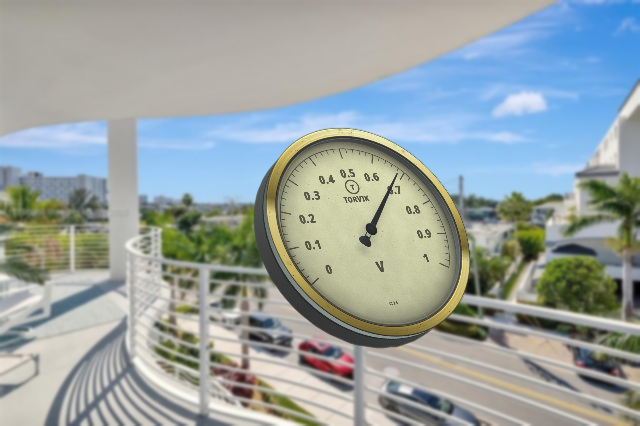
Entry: value=0.68 unit=V
